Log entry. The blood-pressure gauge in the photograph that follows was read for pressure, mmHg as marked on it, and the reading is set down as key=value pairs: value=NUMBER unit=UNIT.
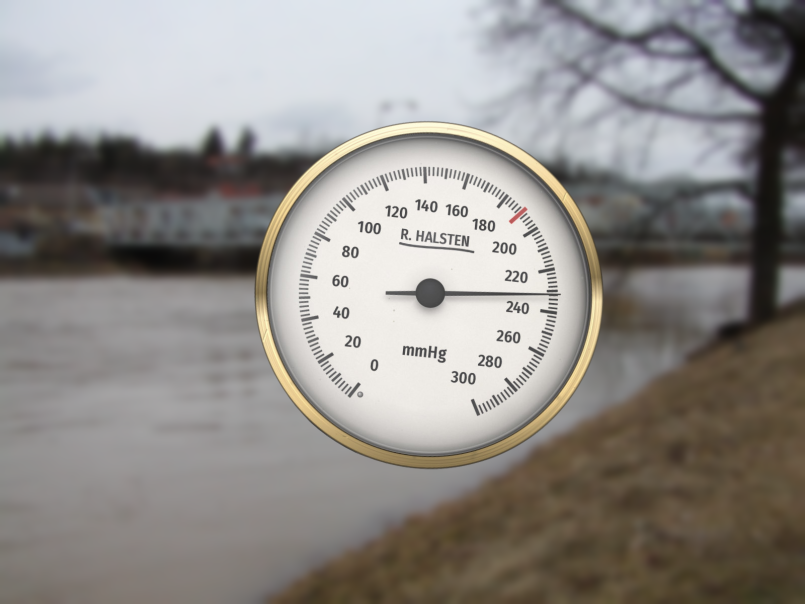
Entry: value=232 unit=mmHg
